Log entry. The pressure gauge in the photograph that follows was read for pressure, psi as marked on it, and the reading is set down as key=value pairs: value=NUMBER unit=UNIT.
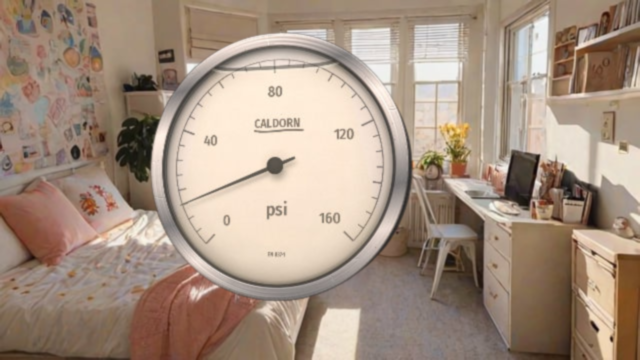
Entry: value=15 unit=psi
